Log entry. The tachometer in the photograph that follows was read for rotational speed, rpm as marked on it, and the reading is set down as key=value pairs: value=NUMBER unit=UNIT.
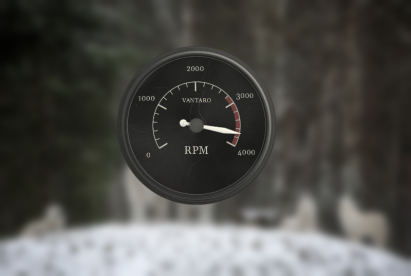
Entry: value=3700 unit=rpm
